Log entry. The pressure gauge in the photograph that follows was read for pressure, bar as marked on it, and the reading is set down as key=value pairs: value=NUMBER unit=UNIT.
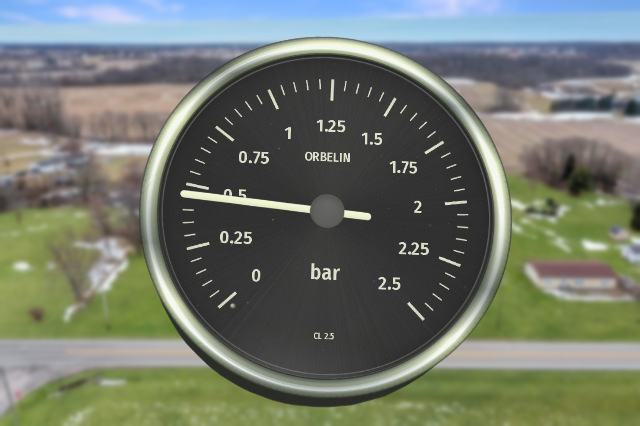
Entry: value=0.45 unit=bar
